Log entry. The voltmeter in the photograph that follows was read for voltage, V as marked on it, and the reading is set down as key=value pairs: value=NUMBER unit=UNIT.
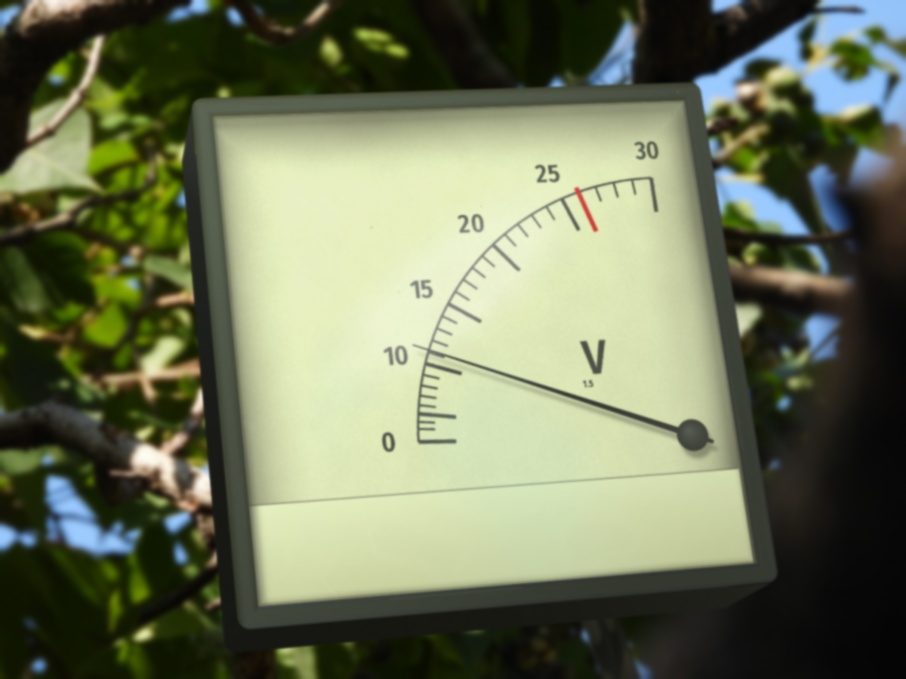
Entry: value=11 unit=V
